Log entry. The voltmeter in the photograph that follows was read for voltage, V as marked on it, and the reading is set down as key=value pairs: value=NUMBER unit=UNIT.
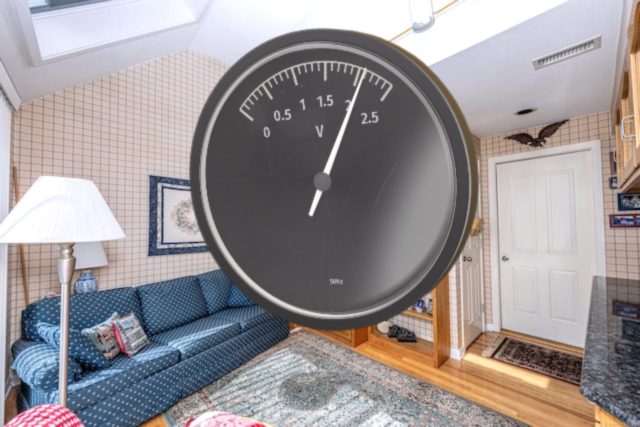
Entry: value=2.1 unit=V
